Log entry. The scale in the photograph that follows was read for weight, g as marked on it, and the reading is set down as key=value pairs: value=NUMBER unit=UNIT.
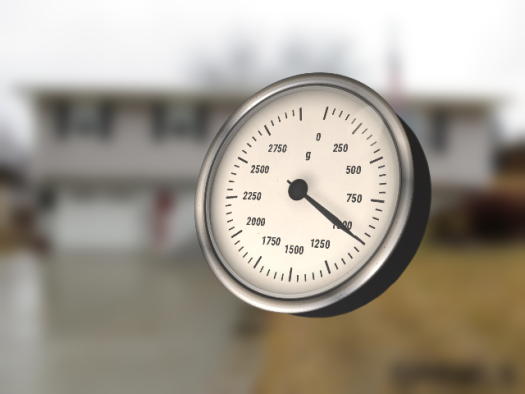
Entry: value=1000 unit=g
